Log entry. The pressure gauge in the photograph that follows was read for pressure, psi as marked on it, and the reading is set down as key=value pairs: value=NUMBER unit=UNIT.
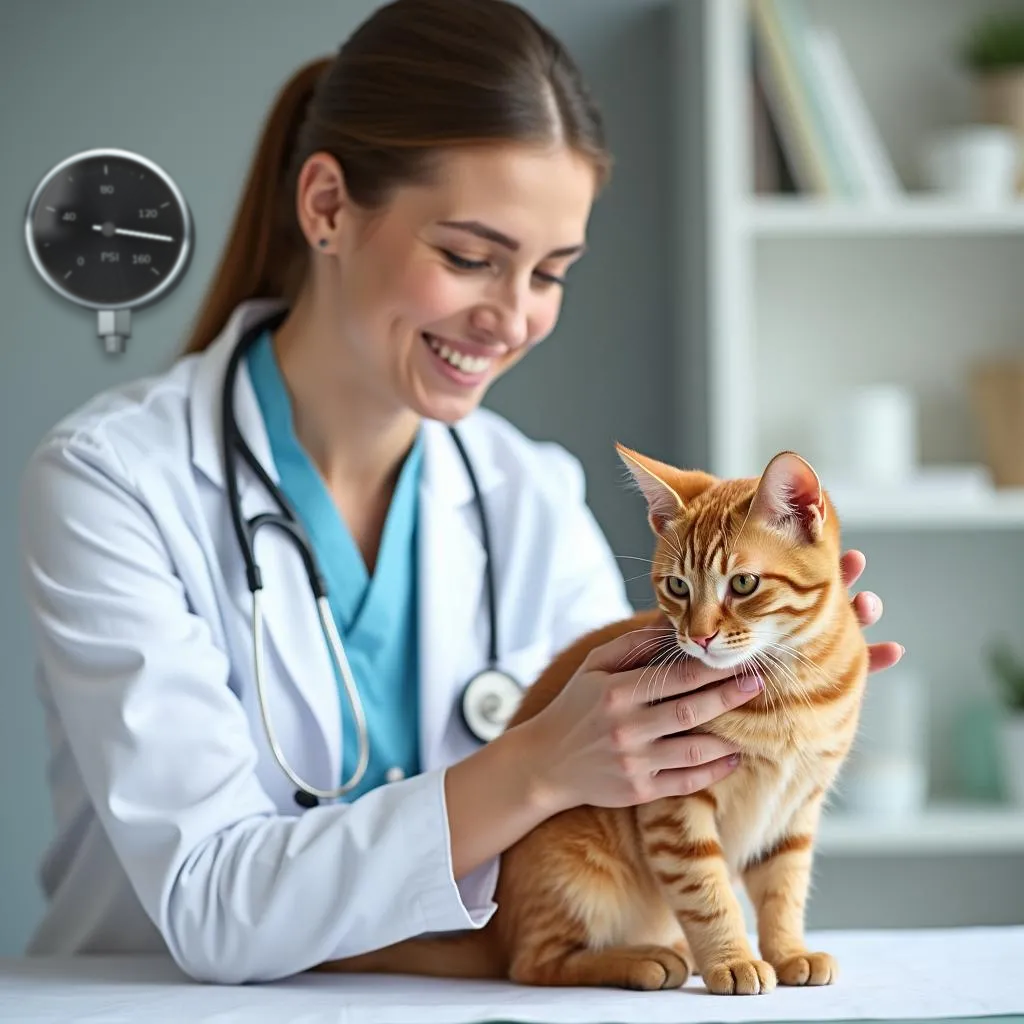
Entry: value=140 unit=psi
